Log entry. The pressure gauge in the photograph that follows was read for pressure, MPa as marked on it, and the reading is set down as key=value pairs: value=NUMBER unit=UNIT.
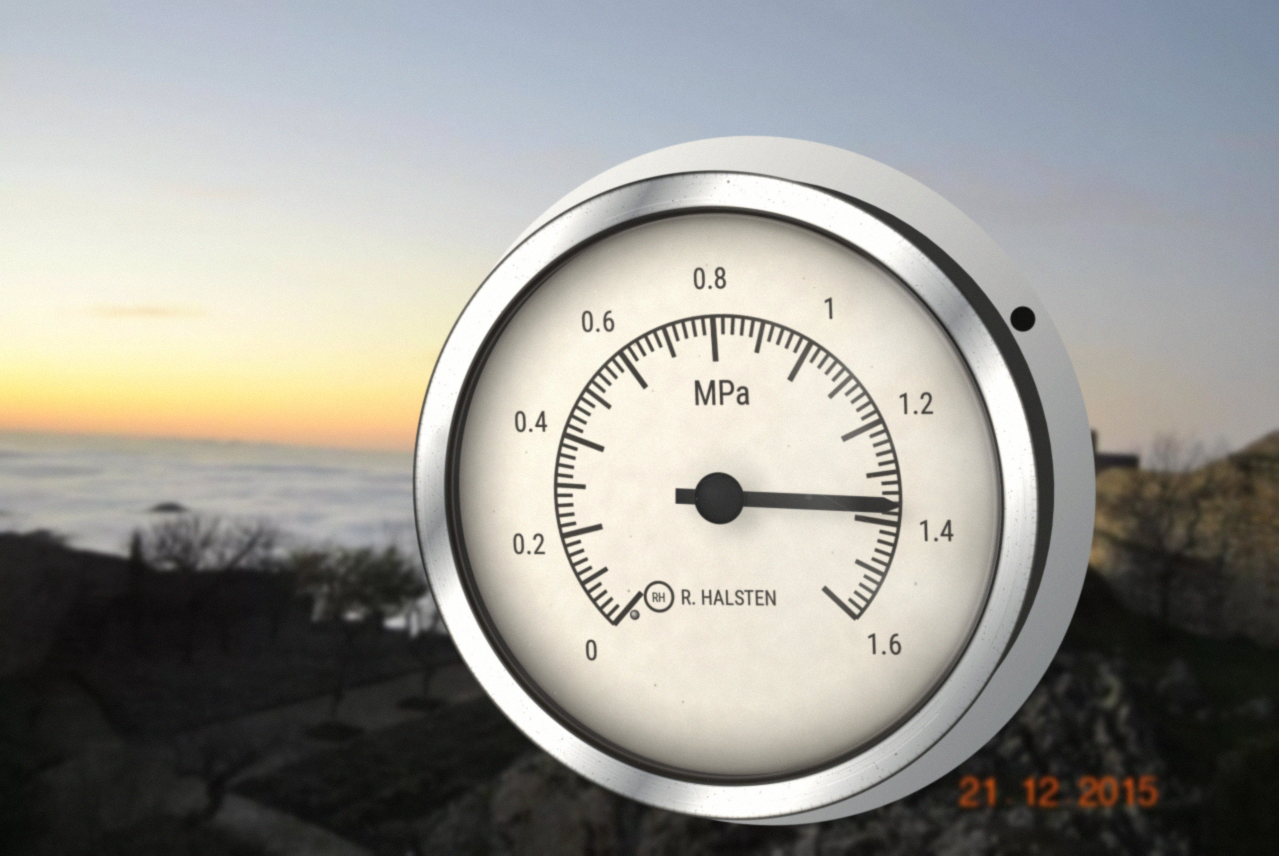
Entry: value=1.36 unit=MPa
